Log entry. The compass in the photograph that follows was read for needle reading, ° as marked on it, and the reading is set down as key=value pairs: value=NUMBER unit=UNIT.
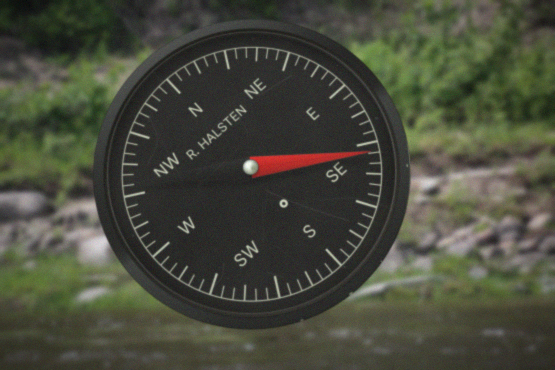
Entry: value=125 unit=°
